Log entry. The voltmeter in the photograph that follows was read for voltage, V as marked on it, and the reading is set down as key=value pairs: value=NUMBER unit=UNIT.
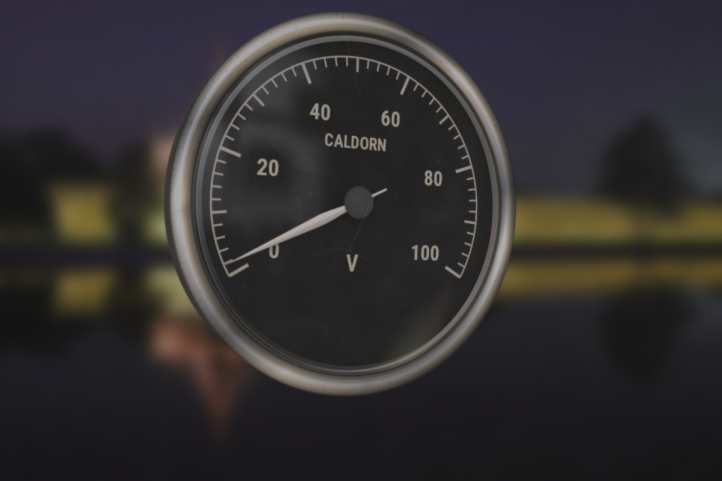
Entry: value=2 unit=V
